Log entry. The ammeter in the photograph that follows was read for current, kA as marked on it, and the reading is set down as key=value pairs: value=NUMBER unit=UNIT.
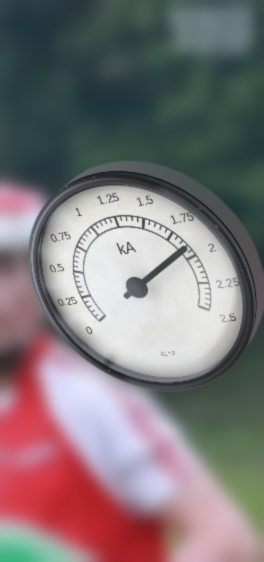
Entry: value=1.9 unit=kA
